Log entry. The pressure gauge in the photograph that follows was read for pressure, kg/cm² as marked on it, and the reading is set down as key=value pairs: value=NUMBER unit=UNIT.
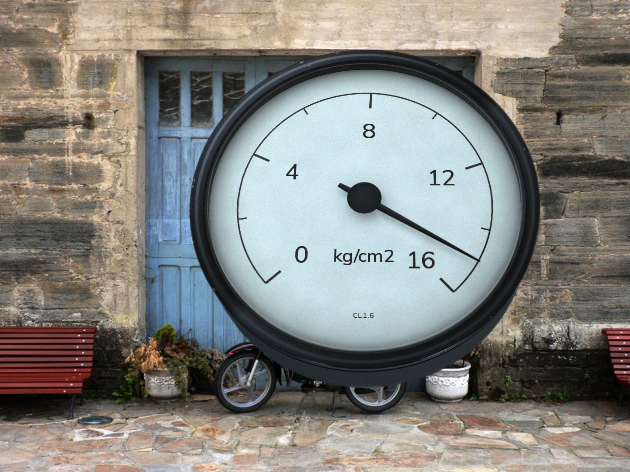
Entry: value=15 unit=kg/cm²
